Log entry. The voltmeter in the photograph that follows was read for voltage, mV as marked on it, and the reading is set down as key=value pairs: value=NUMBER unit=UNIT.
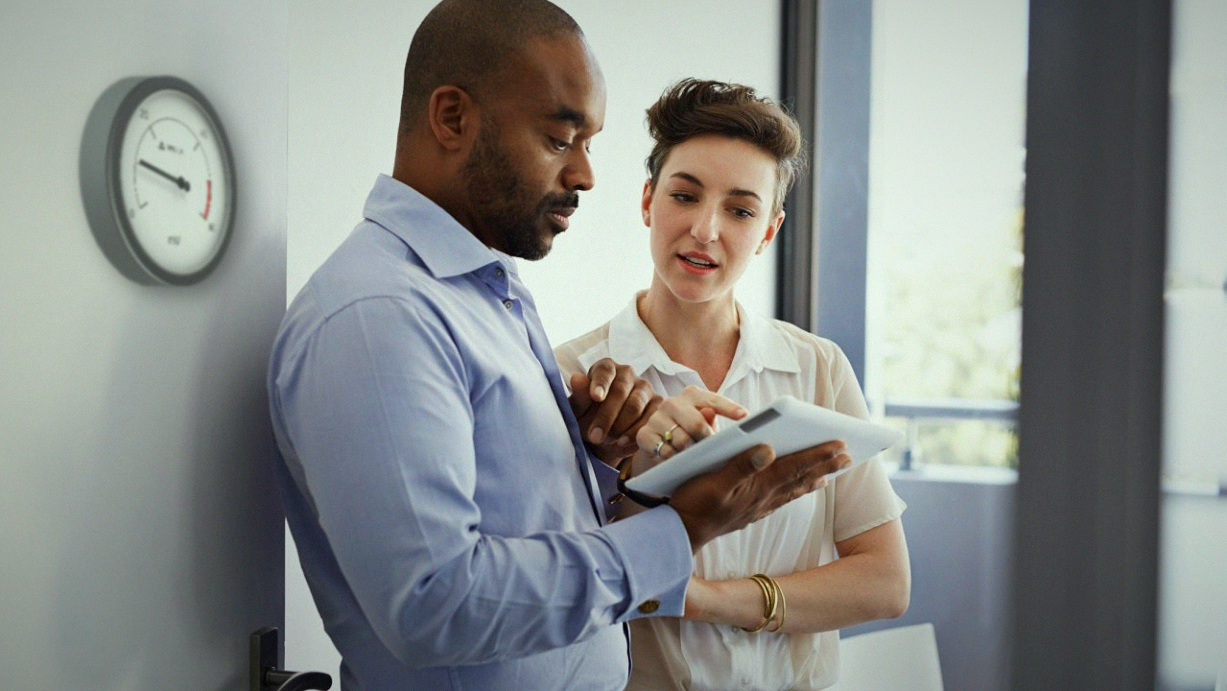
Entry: value=10 unit=mV
